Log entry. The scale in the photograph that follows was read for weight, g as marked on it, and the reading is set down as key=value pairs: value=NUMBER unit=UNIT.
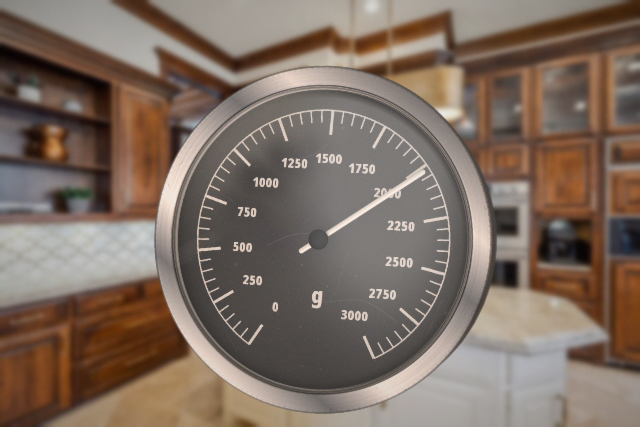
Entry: value=2025 unit=g
